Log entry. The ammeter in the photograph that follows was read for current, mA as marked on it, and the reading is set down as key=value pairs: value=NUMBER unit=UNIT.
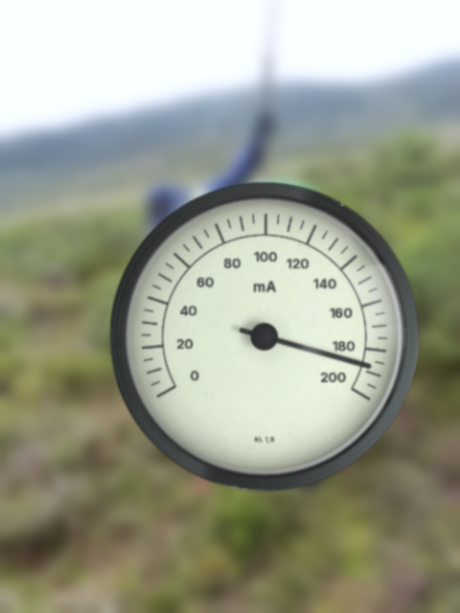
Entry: value=187.5 unit=mA
